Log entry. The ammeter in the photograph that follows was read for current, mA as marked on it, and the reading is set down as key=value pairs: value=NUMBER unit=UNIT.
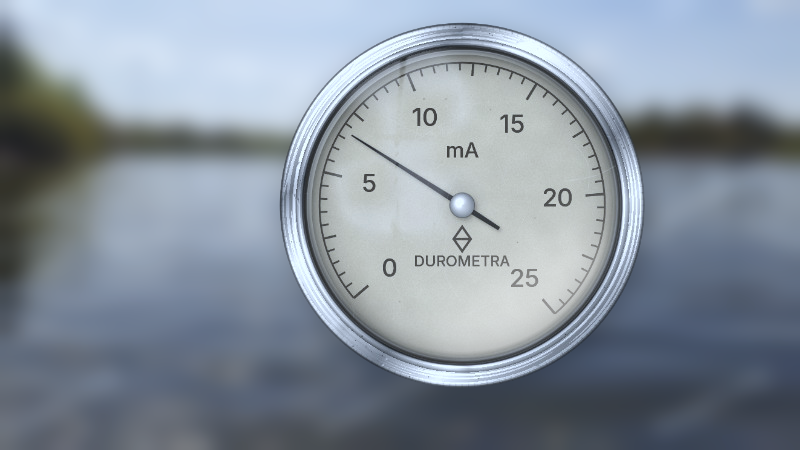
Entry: value=6.75 unit=mA
